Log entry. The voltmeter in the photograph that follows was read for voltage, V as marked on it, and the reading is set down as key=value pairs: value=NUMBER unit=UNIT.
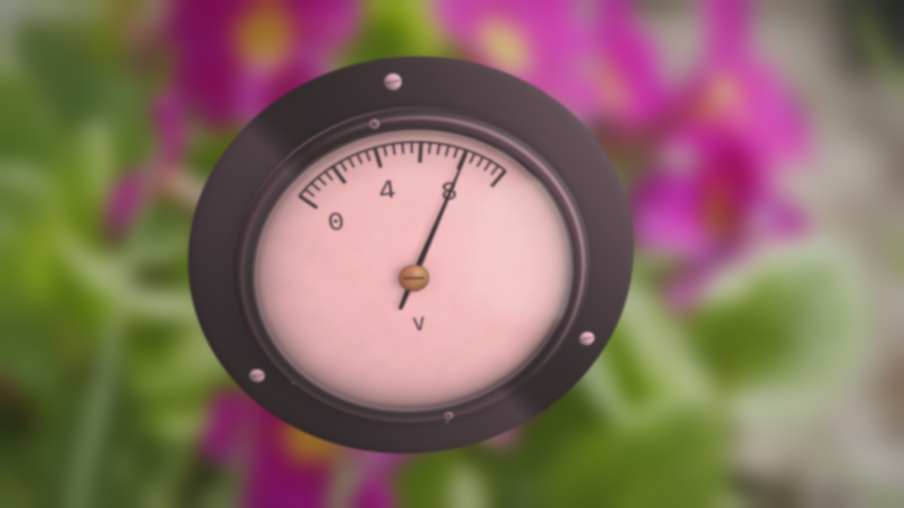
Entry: value=8 unit=V
